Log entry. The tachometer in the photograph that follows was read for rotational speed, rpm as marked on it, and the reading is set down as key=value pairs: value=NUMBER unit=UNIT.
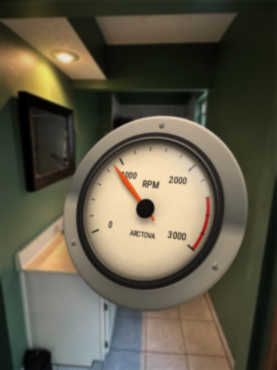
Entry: value=900 unit=rpm
